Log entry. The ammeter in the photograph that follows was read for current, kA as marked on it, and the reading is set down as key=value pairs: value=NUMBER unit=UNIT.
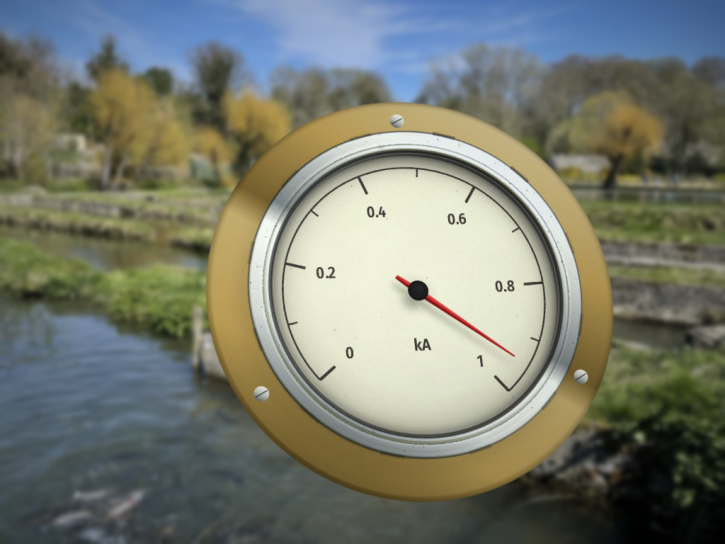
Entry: value=0.95 unit=kA
